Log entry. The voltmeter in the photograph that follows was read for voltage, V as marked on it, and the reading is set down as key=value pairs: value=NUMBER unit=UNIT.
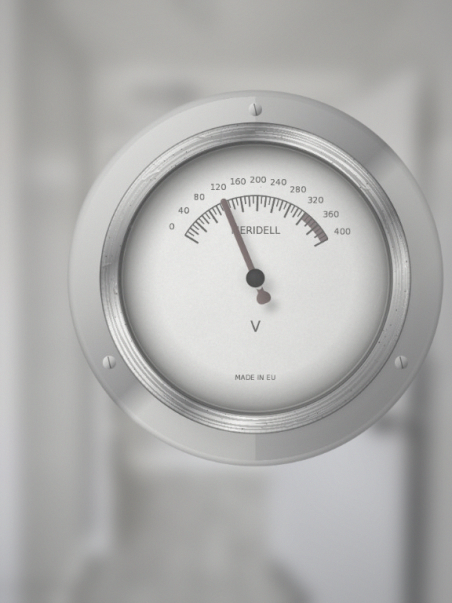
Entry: value=120 unit=V
